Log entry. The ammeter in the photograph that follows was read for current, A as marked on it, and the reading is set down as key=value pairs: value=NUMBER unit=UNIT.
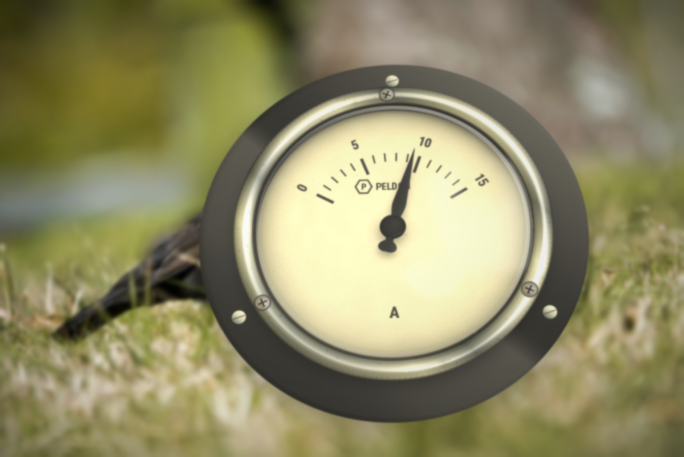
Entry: value=9.5 unit=A
